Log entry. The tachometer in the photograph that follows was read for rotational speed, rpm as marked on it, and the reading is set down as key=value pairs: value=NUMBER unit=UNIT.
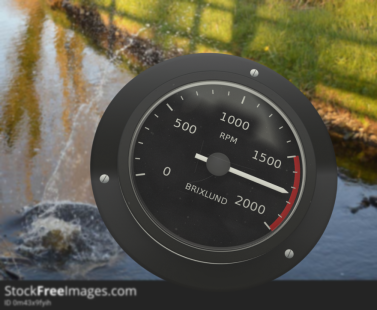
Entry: value=1750 unit=rpm
